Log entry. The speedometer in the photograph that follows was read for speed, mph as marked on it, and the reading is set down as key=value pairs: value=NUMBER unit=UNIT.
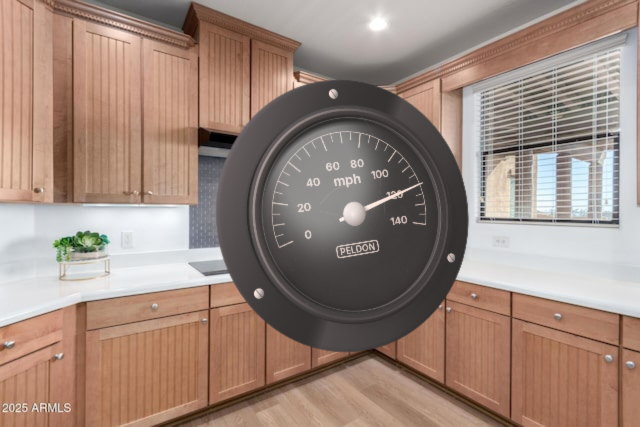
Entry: value=120 unit=mph
